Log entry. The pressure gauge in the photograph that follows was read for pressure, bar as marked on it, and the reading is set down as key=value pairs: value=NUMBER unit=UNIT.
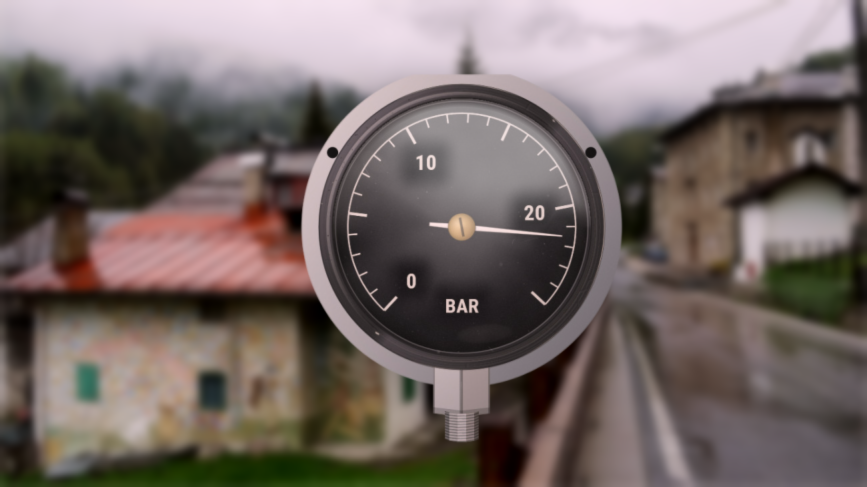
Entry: value=21.5 unit=bar
